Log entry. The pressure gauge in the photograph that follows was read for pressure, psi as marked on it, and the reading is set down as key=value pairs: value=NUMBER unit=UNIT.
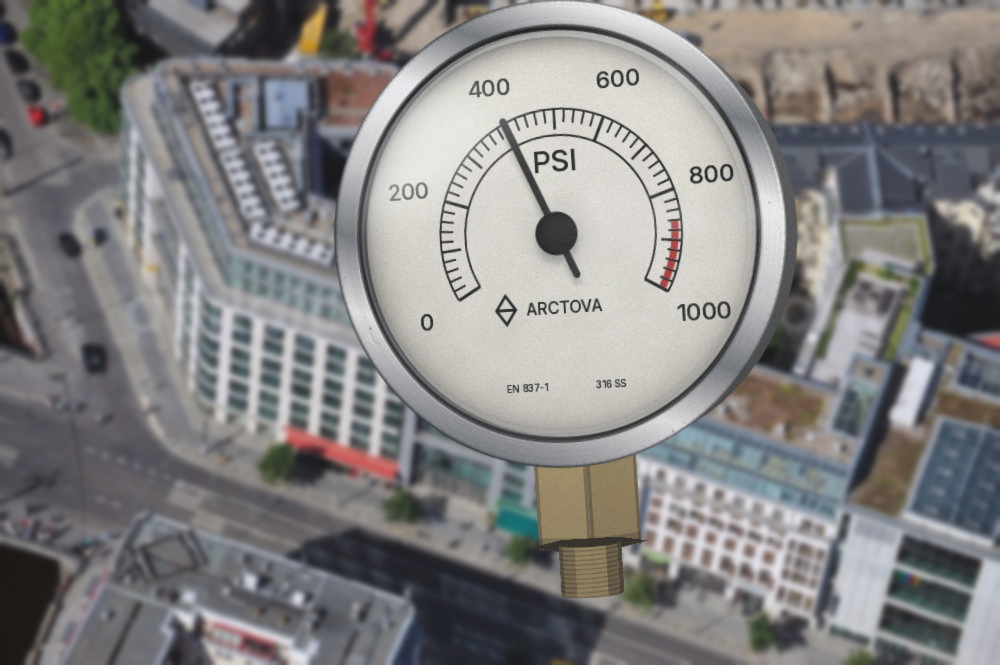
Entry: value=400 unit=psi
